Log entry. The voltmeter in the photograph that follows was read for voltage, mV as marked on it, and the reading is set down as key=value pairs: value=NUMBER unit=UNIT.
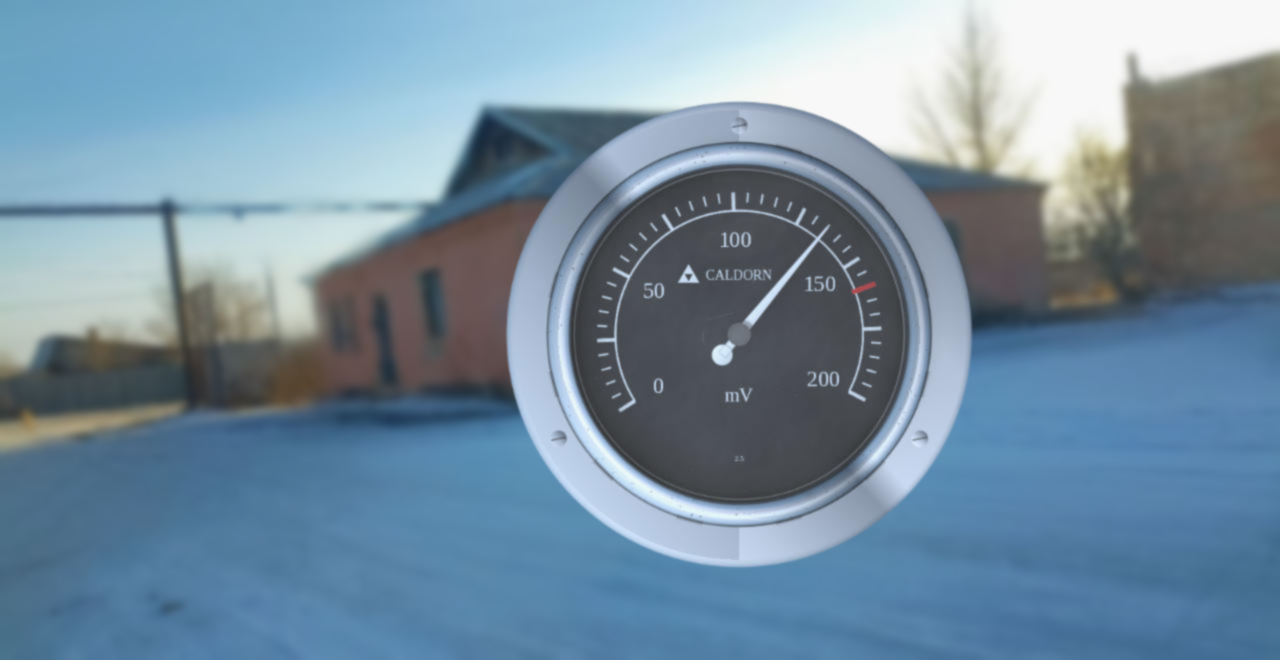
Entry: value=135 unit=mV
